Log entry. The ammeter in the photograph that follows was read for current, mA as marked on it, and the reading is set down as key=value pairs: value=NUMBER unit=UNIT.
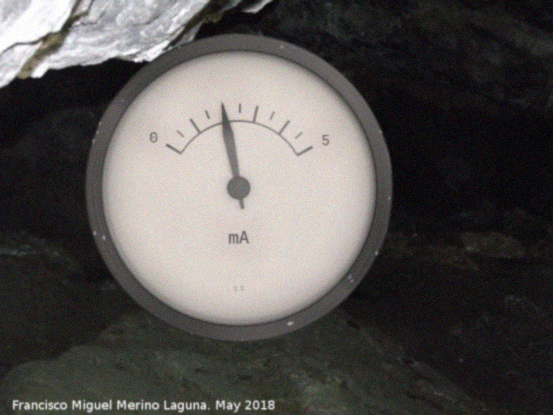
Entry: value=2 unit=mA
